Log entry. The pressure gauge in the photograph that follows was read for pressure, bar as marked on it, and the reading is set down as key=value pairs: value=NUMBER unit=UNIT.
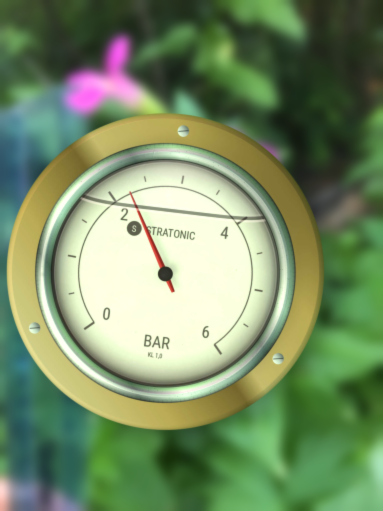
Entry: value=2.25 unit=bar
